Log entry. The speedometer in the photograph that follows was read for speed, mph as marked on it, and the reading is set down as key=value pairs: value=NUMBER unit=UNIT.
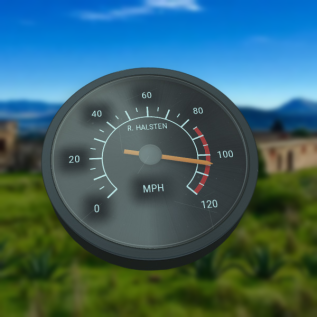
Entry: value=105 unit=mph
